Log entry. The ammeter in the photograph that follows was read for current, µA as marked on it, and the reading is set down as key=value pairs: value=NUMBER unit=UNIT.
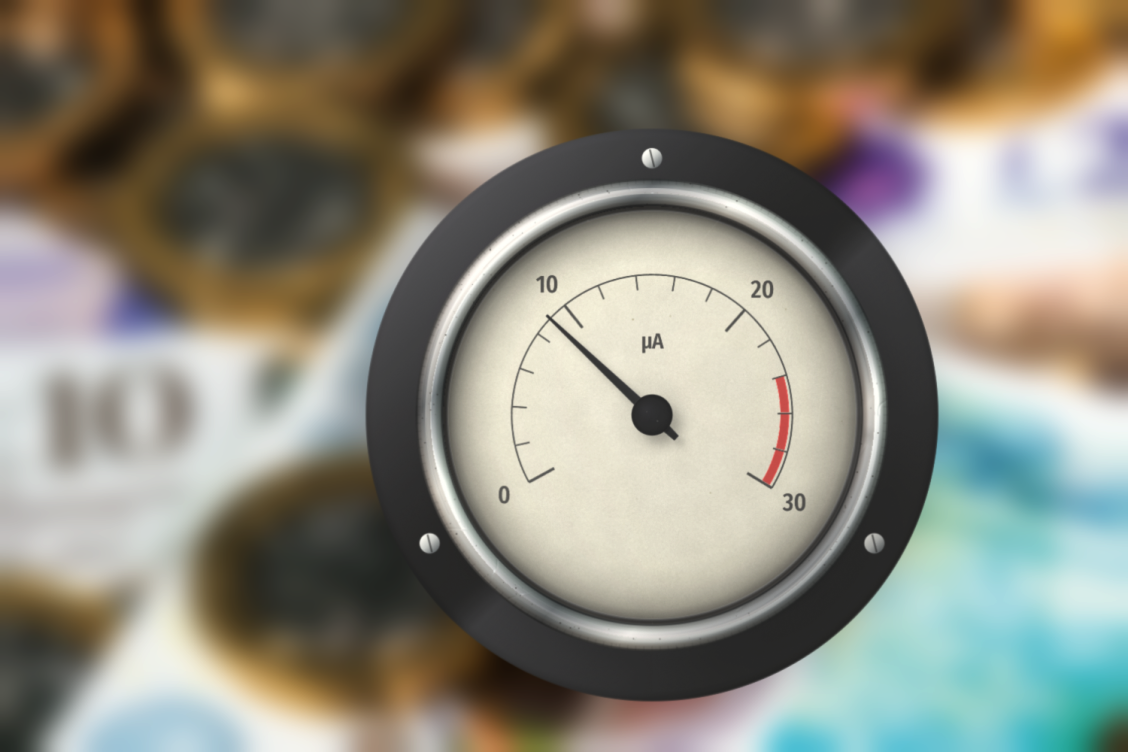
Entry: value=9 unit=µA
